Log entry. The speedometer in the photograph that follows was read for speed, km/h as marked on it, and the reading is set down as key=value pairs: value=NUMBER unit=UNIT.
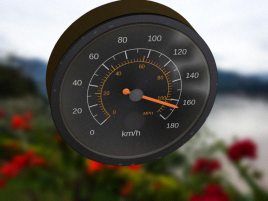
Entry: value=165 unit=km/h
